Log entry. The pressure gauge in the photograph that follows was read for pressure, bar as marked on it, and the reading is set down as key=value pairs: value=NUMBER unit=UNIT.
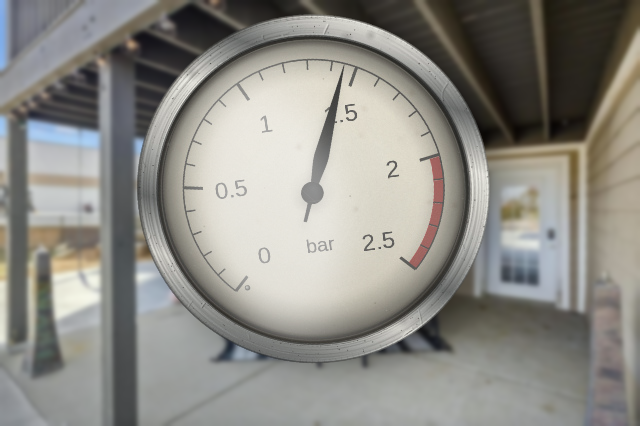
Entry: value=1.45 unit=bar
